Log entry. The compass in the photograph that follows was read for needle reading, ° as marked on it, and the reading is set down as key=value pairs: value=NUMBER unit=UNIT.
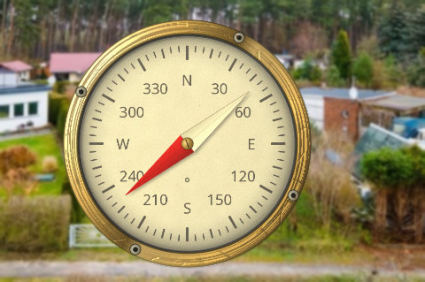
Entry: value=230 unit=°
